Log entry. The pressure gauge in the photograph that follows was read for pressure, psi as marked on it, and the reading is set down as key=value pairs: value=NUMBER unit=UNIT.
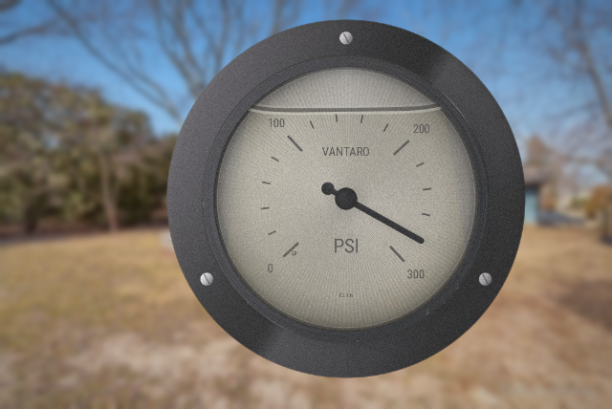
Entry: value=280 unit=psi
